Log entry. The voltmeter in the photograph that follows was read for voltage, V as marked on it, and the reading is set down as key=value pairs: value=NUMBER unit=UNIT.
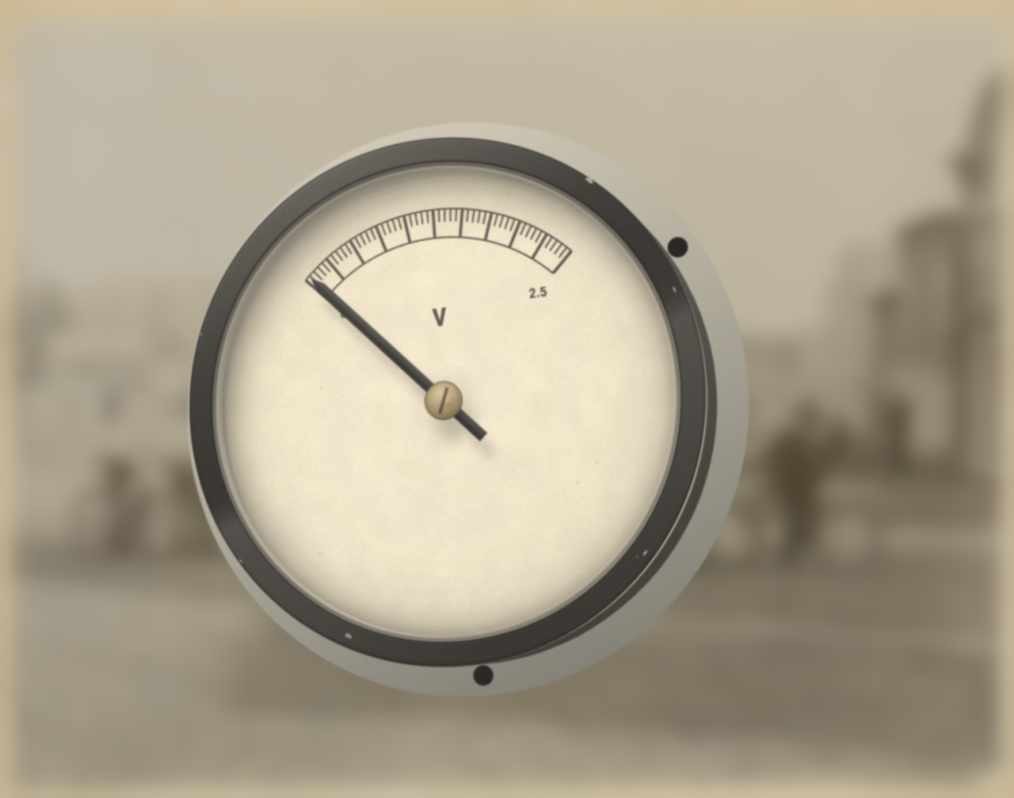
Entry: value=0.05 unit=V
